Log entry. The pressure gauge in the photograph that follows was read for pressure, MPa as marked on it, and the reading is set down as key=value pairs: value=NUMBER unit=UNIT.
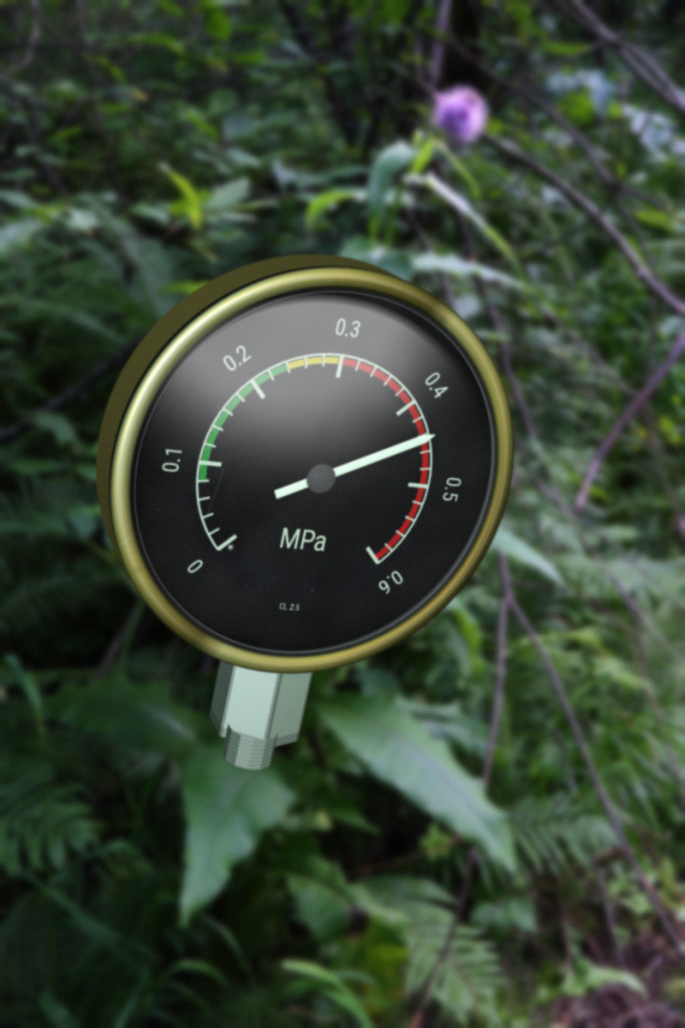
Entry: value=0.44 unit=MPa
